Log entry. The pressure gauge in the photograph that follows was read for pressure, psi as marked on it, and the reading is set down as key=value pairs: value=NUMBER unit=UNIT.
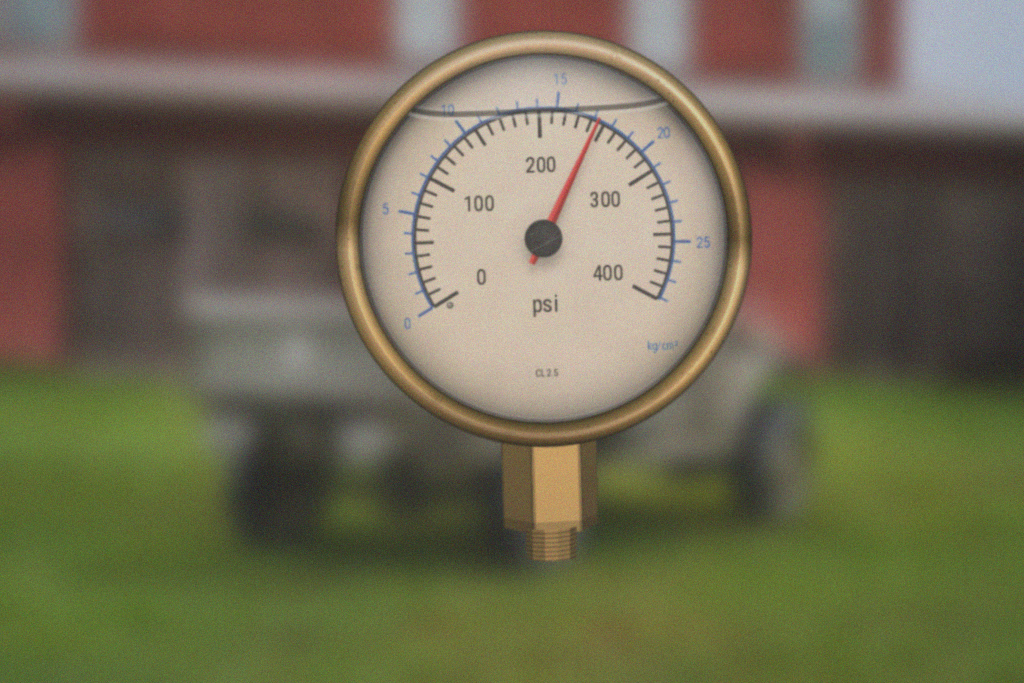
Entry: value=245 unit=psi
